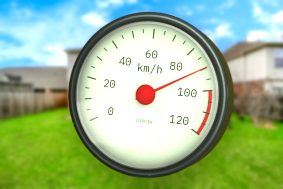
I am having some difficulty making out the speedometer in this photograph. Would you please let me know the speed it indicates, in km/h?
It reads 90 km/h
